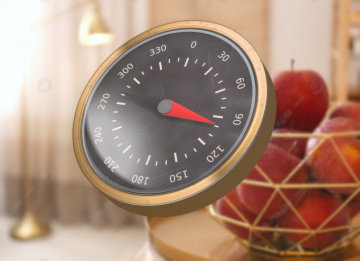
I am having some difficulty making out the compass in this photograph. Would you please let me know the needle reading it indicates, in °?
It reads 100 °
